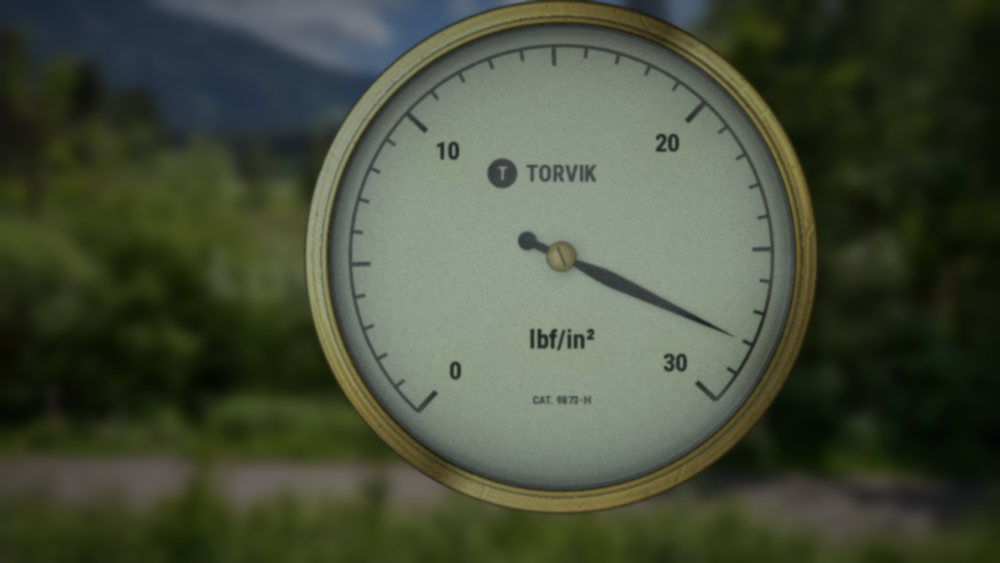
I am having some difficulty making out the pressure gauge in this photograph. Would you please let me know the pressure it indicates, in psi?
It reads 28 psi
